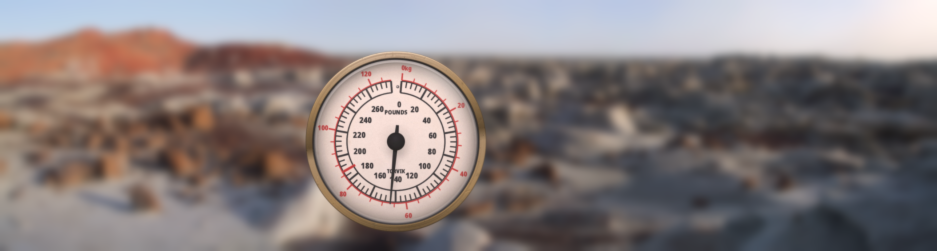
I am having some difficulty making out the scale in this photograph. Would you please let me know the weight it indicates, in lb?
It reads 144 lb
